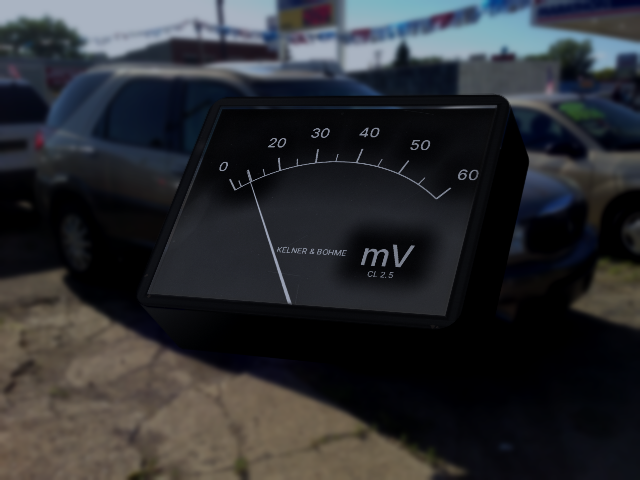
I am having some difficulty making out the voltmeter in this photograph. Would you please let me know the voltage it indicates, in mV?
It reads 10 mV
